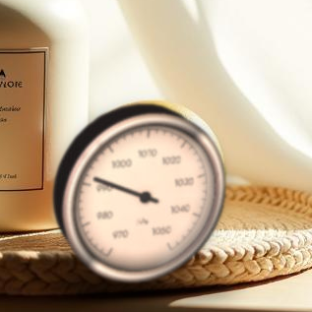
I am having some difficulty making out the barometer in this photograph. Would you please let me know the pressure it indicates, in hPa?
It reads 992 hPa
